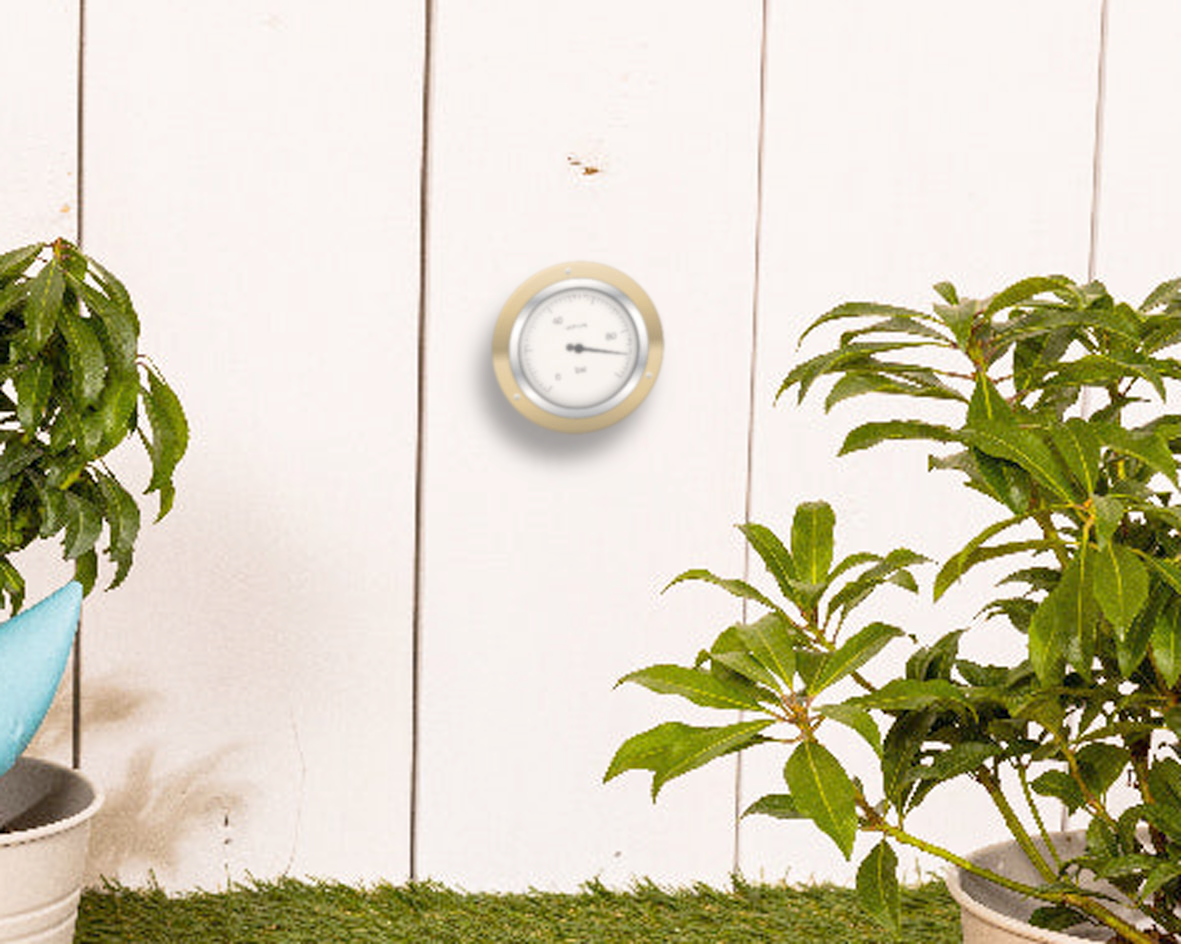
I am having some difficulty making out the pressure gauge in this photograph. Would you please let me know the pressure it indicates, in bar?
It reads 90 bar
